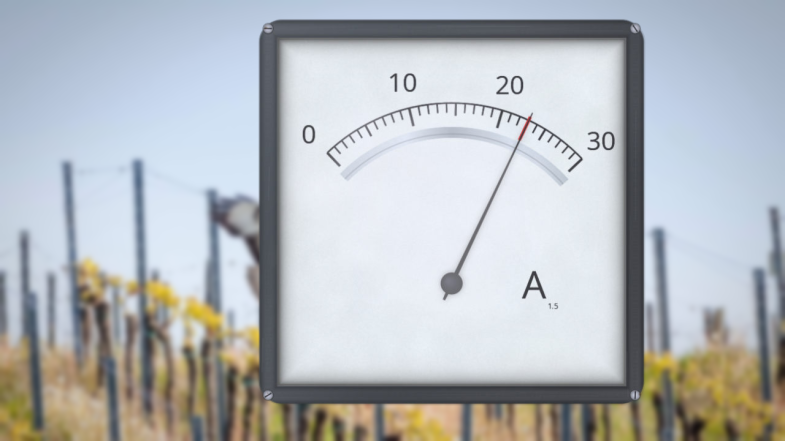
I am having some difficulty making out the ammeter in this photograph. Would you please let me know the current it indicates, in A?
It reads 23 A
